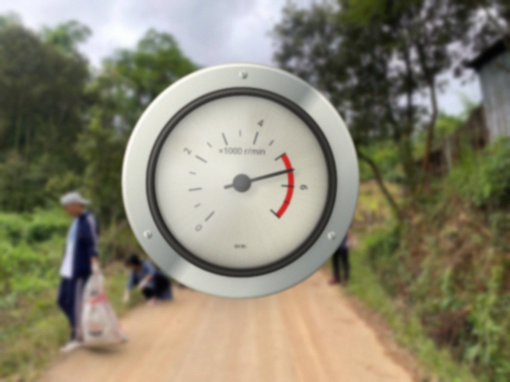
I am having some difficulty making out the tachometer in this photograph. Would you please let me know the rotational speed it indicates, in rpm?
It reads 5500 rpm
